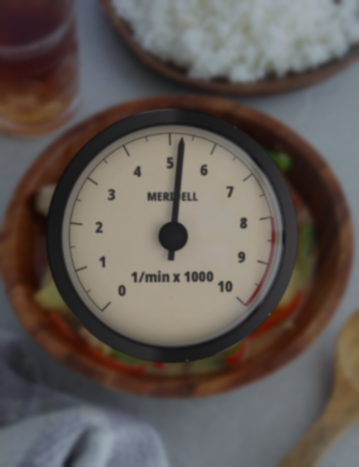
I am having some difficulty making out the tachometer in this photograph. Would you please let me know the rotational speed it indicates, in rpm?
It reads 5250 rpm
